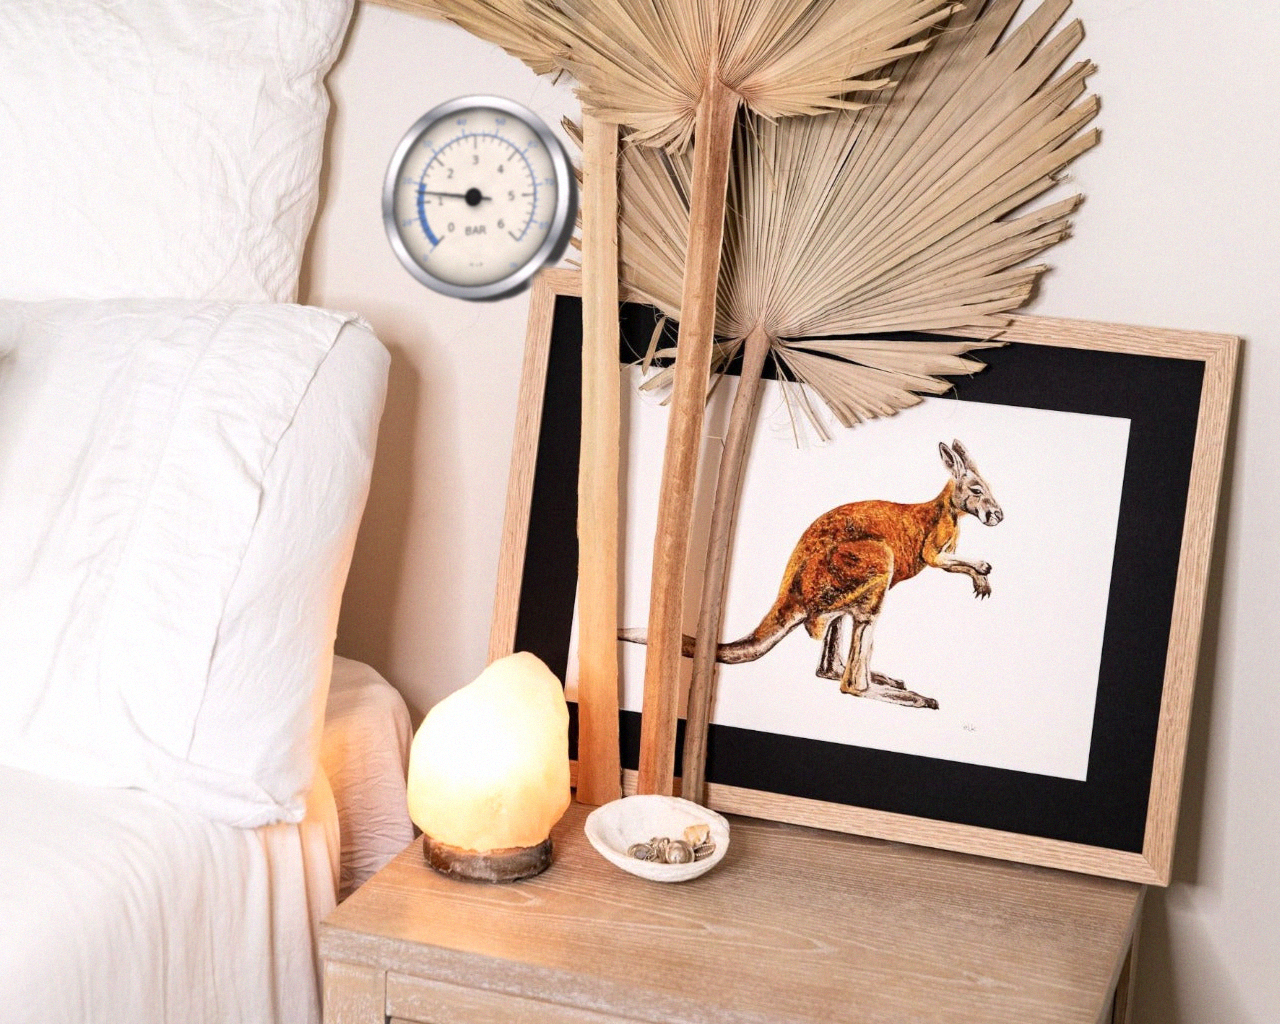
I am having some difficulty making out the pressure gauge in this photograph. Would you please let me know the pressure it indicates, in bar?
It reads 1.2 bar
